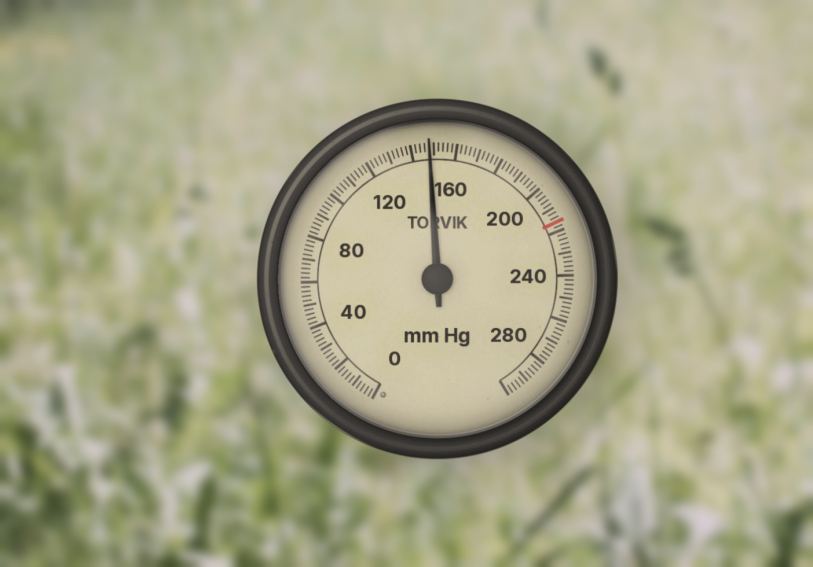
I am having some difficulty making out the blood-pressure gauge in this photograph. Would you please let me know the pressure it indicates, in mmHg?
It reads 148 mmHg
